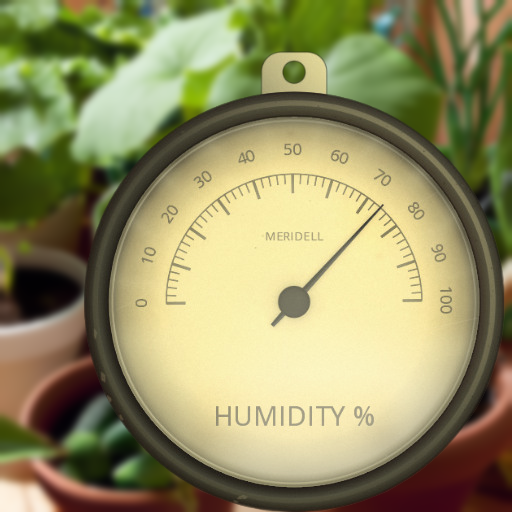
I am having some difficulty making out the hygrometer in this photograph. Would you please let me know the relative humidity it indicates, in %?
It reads 74 %
